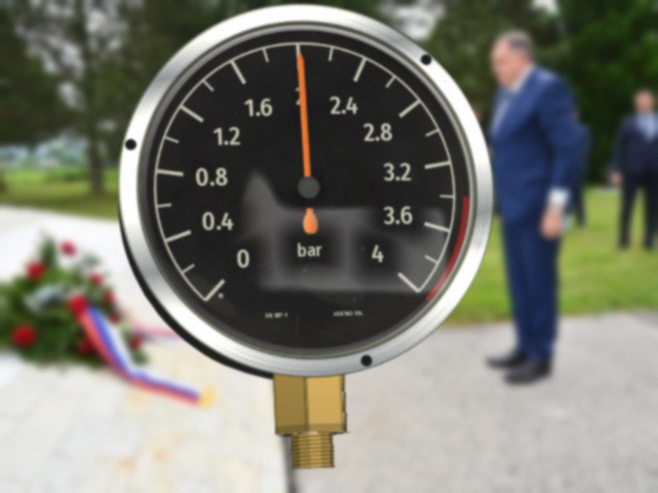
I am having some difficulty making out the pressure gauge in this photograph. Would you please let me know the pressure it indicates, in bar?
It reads 2 bar
